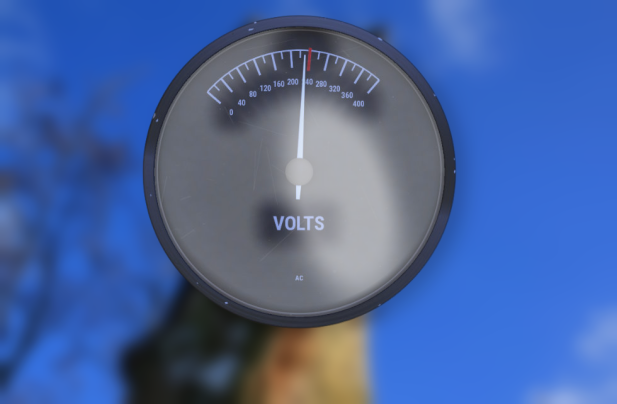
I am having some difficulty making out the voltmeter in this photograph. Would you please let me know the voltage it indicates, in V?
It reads 230 V
